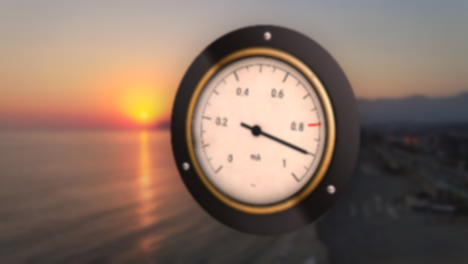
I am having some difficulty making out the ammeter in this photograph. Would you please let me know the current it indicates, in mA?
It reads 0.9 mA
